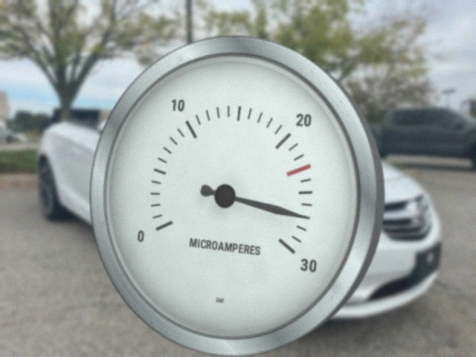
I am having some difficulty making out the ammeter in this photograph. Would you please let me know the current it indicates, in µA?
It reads 27 µA
